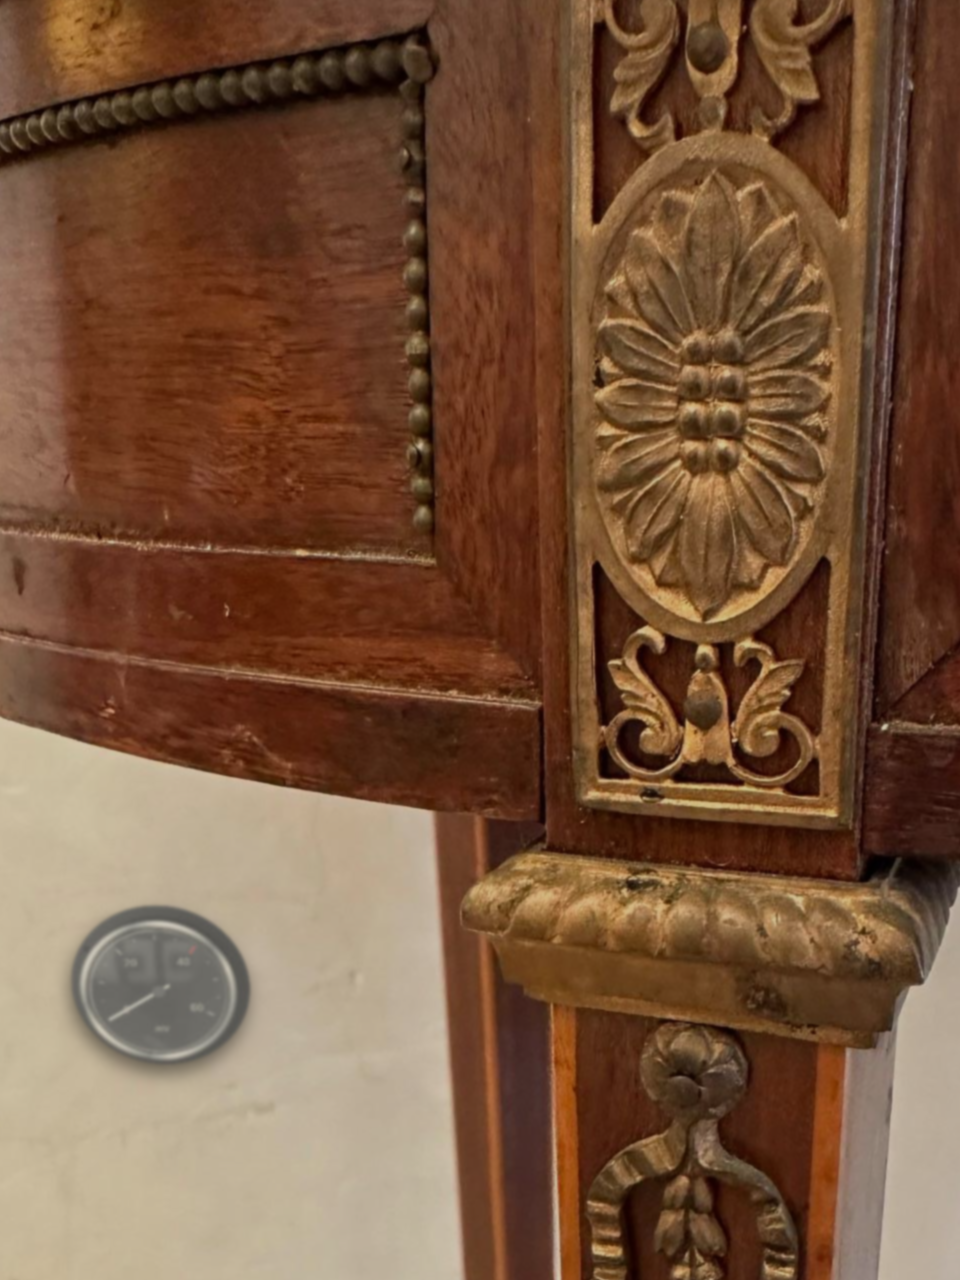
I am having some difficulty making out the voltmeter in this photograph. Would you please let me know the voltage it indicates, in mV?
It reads 0 mV
